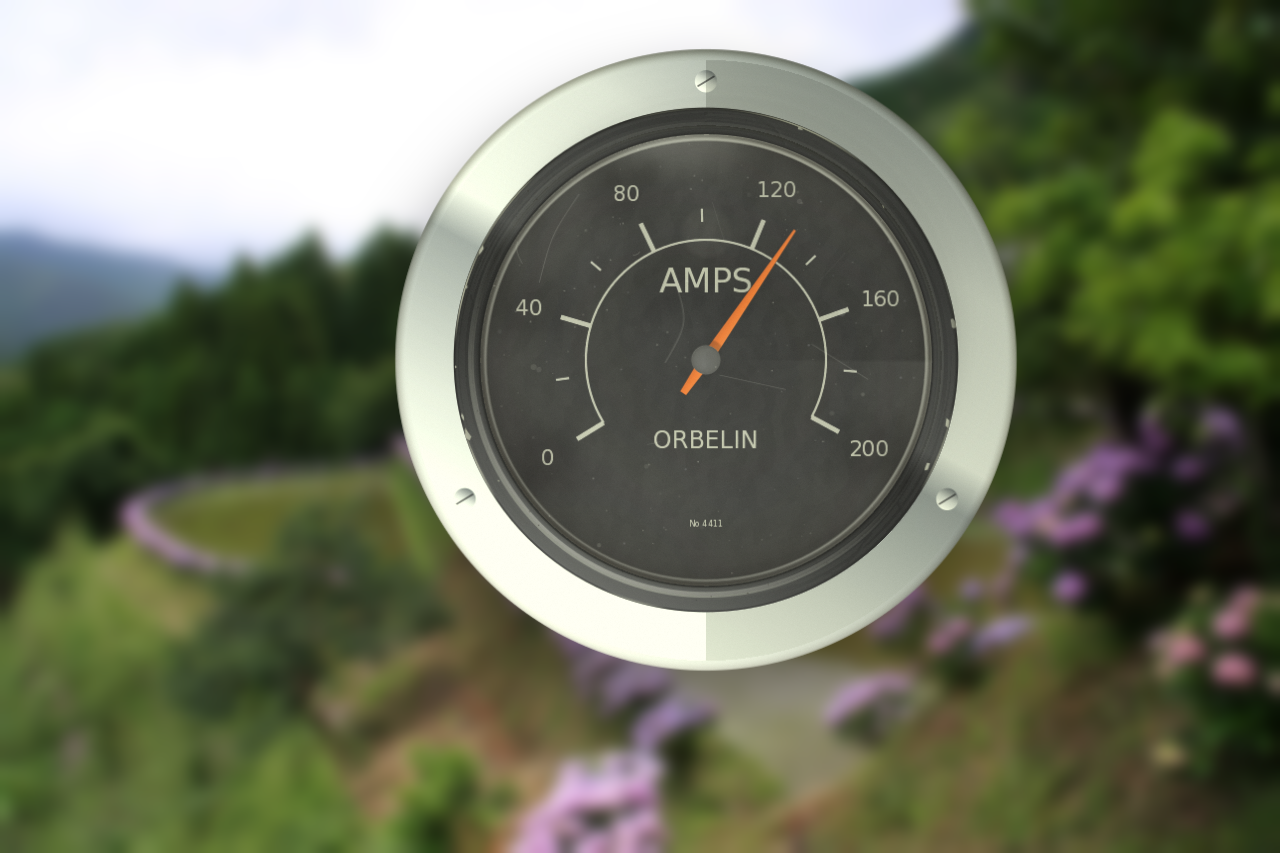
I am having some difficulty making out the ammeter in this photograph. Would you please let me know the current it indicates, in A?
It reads 130 A
